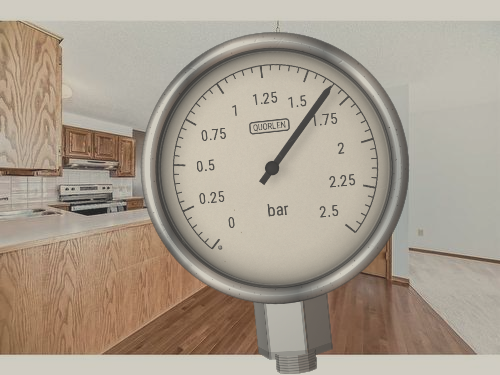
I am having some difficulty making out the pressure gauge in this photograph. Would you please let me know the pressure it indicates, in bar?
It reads 1.65 bar
